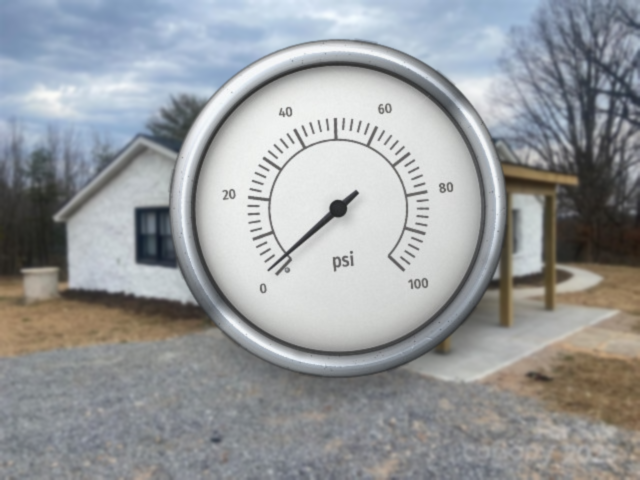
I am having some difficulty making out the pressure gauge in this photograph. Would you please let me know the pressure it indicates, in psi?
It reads 2 psi
